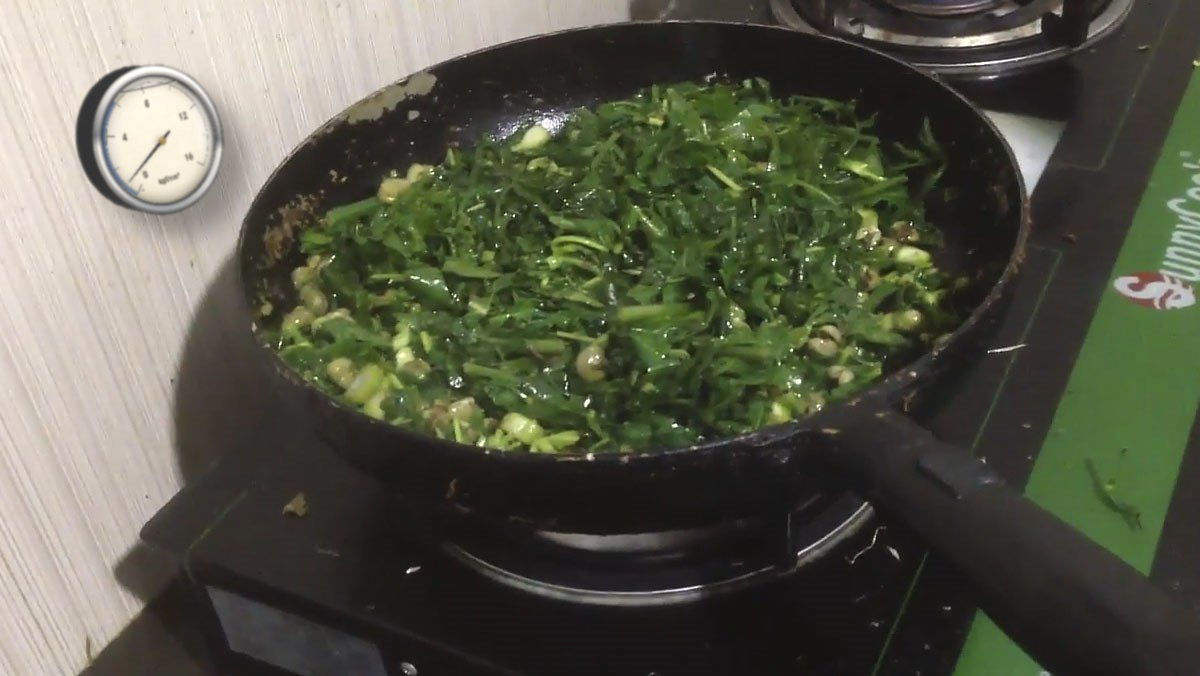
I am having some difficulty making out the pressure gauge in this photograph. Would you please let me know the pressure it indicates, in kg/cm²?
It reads 1 kg/cm²
